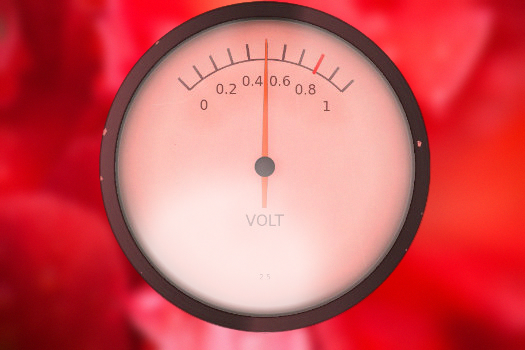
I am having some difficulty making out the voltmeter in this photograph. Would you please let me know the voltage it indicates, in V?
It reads 0.5 V
